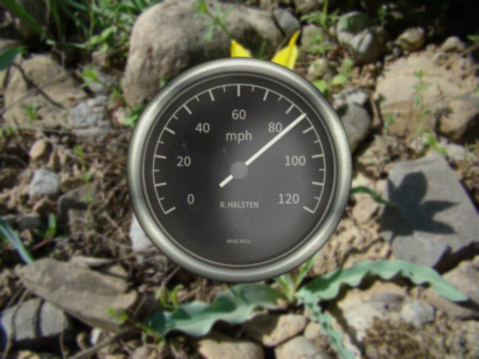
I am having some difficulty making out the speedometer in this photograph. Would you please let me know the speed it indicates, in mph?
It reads 85 mph
